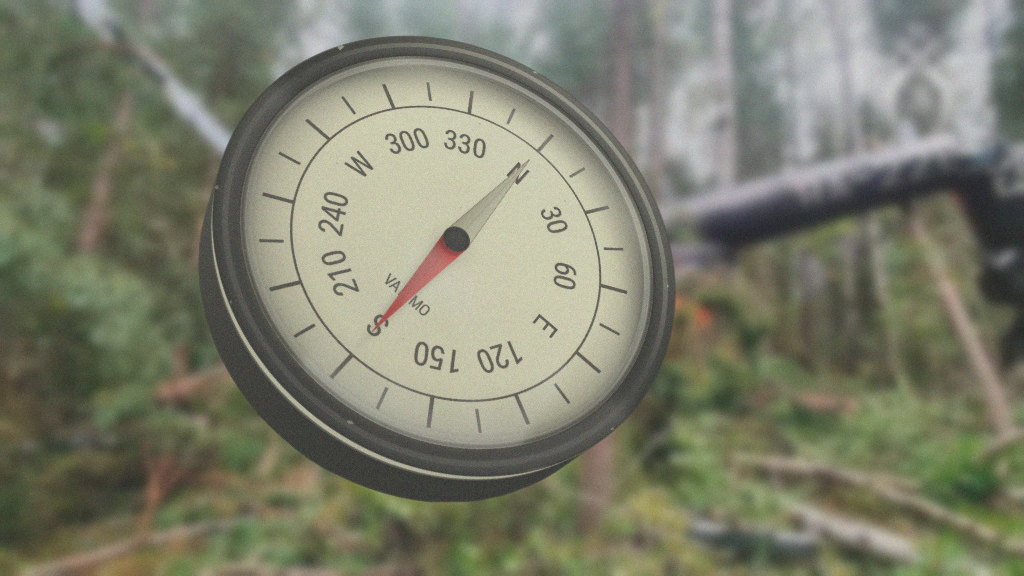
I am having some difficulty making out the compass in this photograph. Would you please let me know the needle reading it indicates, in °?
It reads 180 °
